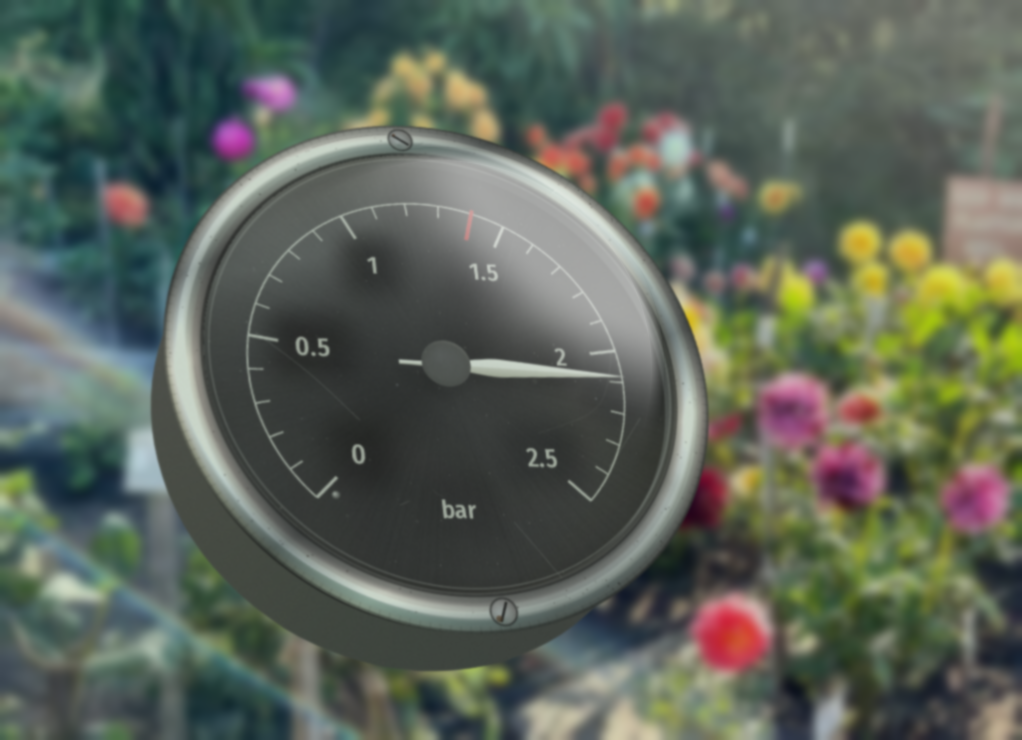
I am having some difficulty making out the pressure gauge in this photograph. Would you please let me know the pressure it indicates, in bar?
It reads 2.1 bar
